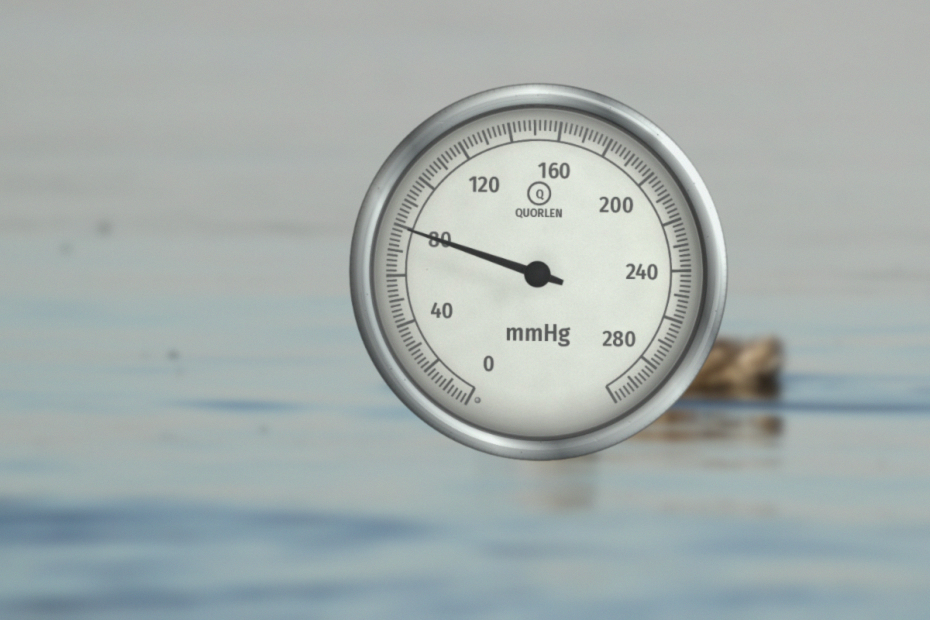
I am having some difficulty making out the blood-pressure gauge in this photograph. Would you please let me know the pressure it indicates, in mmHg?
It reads 80 mmHg
